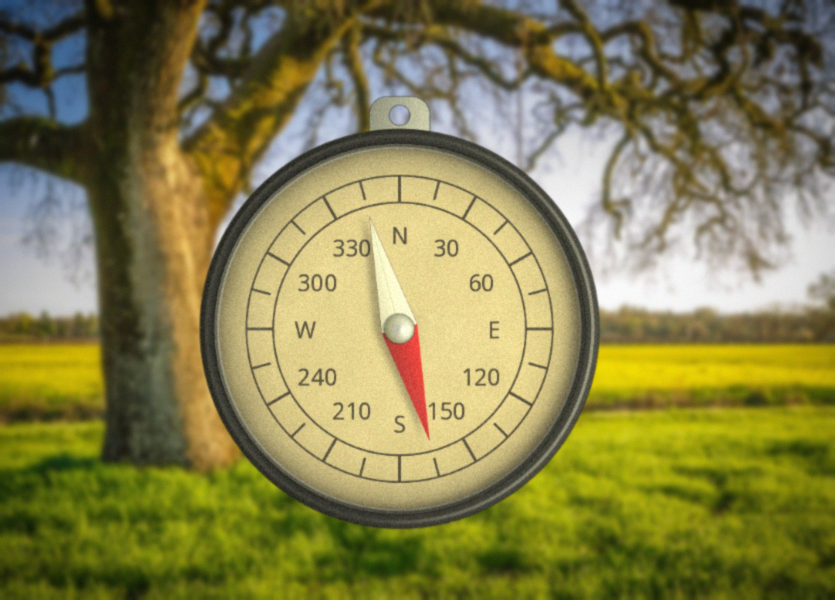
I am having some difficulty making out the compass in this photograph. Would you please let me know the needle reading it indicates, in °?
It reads 165 °
